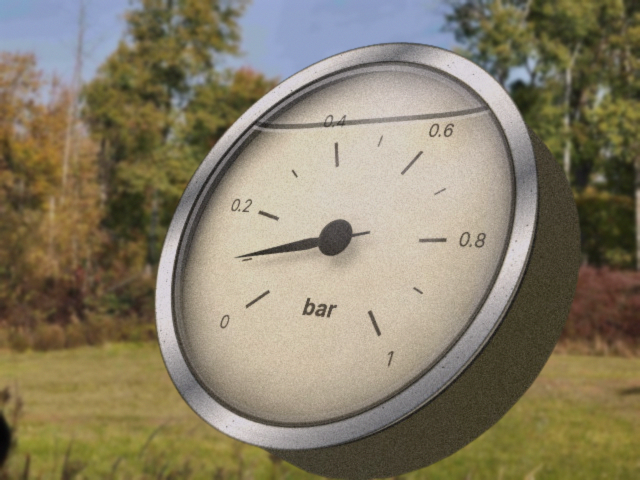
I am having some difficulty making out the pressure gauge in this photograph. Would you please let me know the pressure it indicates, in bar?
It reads 0.1 bar
